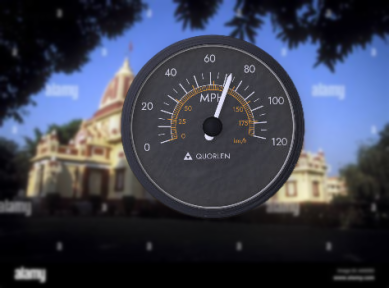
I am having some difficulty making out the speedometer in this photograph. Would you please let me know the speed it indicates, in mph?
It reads 72.5 mph
